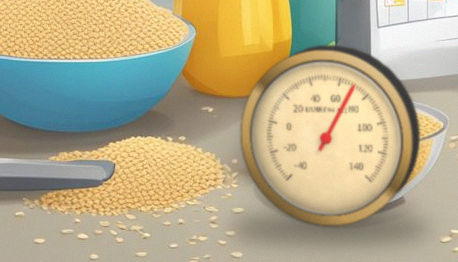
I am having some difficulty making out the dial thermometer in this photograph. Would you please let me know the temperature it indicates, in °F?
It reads 70 °F
